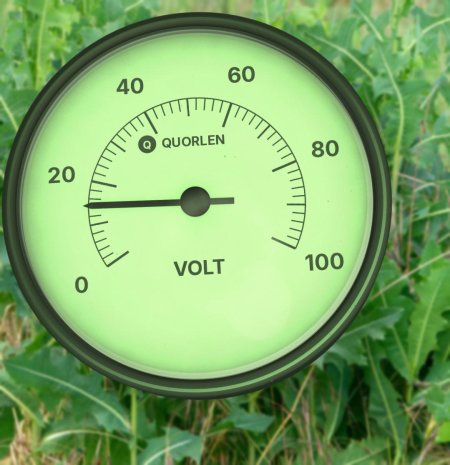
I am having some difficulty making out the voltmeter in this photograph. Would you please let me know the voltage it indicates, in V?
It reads 14 V
